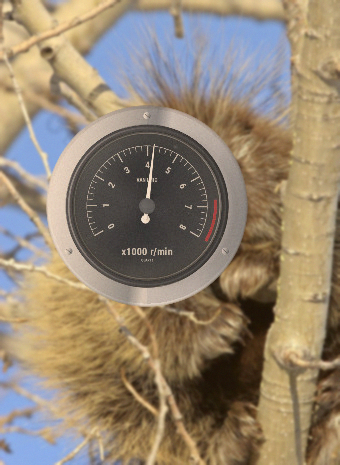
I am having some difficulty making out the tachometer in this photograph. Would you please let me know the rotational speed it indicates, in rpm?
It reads 4200 rpm
